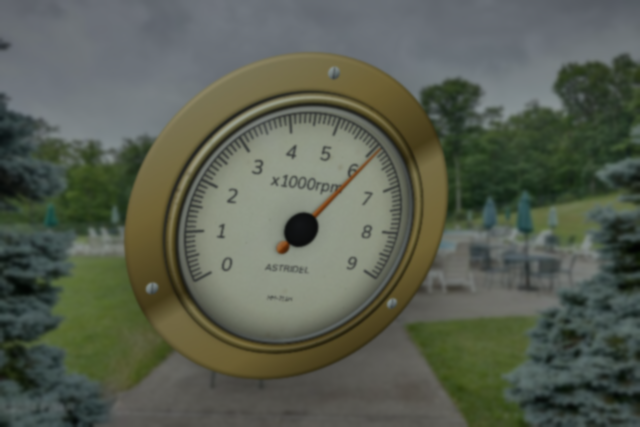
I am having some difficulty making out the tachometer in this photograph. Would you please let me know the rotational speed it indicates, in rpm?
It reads 6000 rpm
